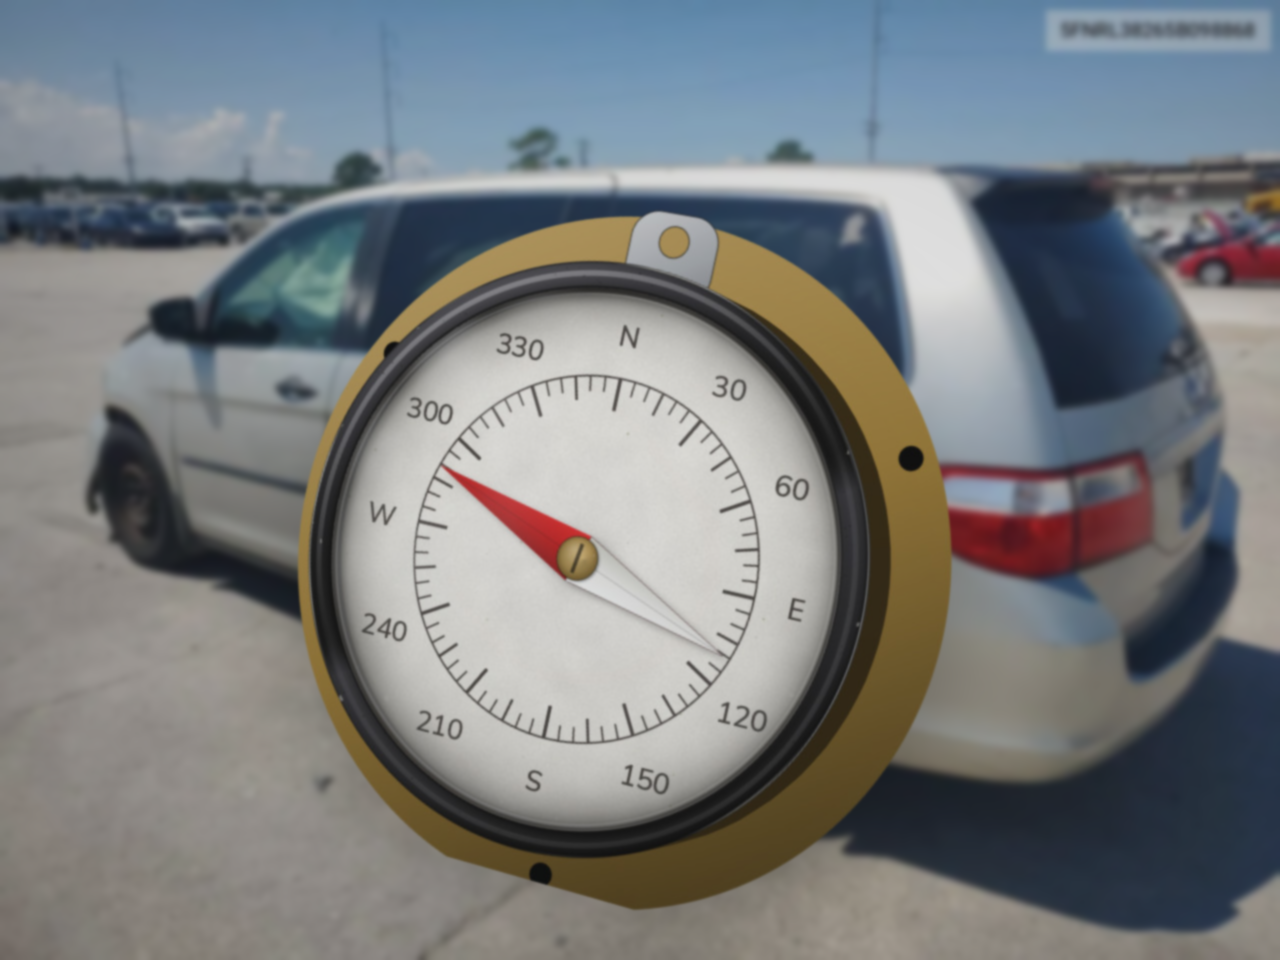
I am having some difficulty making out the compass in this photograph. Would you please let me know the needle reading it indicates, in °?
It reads 290 °
